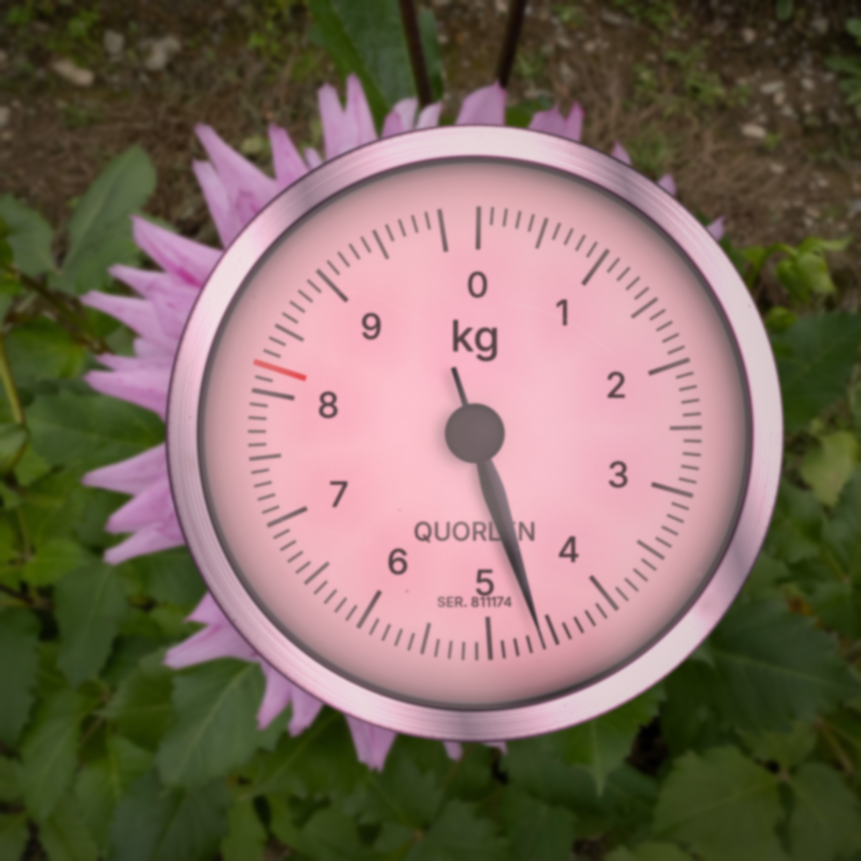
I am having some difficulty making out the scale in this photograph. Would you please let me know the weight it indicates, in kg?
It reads 4.6 kg
